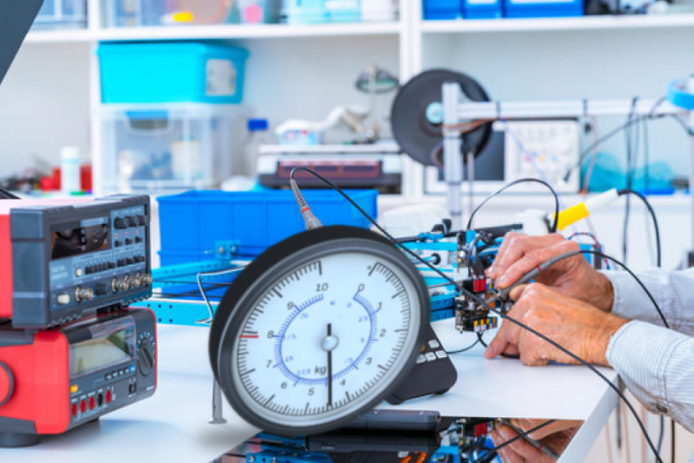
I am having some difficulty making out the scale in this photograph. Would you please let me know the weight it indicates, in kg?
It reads 4.5 kg
